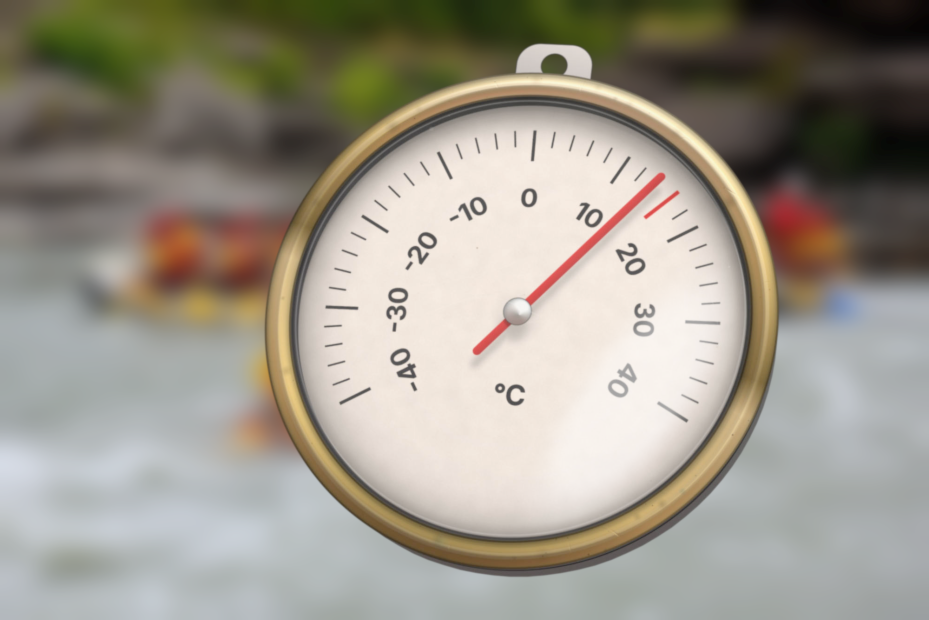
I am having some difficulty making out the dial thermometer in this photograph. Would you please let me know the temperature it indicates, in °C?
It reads 14 °C
